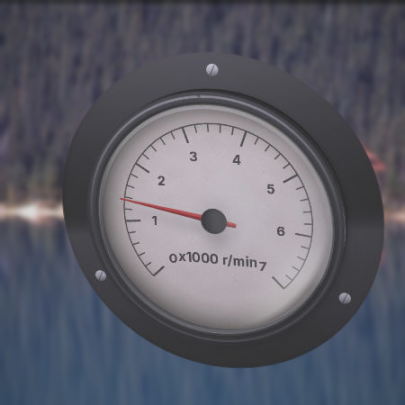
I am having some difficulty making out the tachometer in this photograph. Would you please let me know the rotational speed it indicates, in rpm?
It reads 1400 rpm
